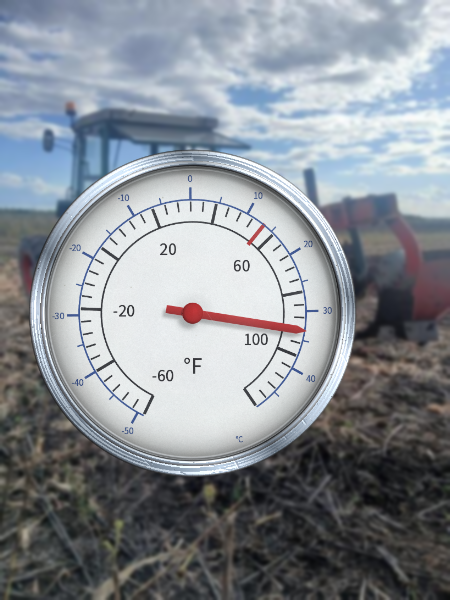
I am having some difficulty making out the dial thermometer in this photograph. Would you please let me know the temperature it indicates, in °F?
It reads 92 °F
